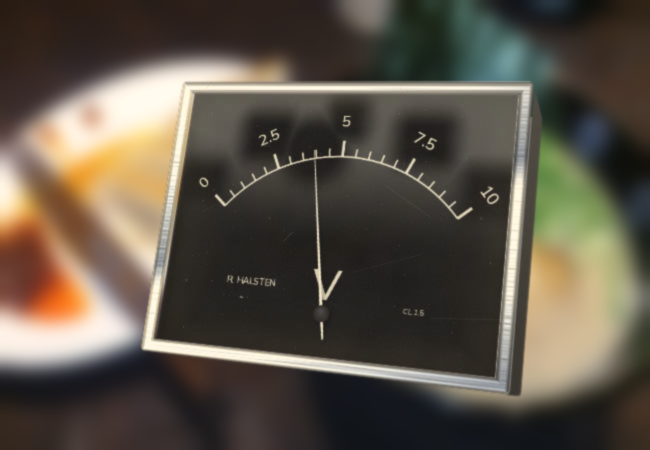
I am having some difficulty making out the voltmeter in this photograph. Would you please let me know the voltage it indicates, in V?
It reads 4 V
